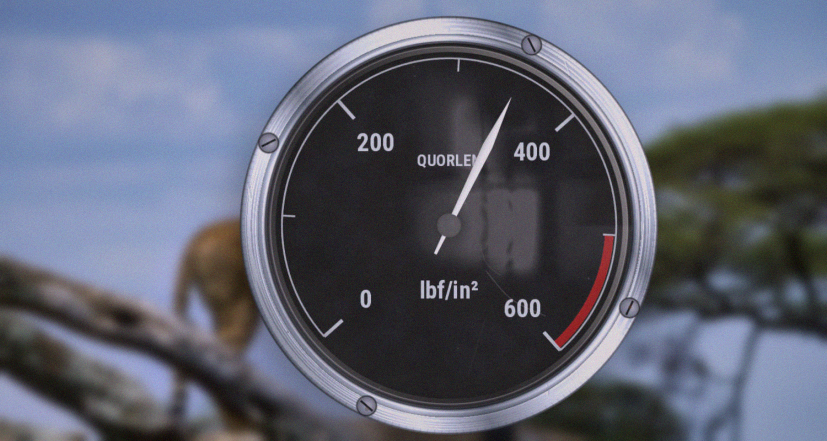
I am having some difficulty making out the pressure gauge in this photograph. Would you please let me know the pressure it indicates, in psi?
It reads 350 psi
